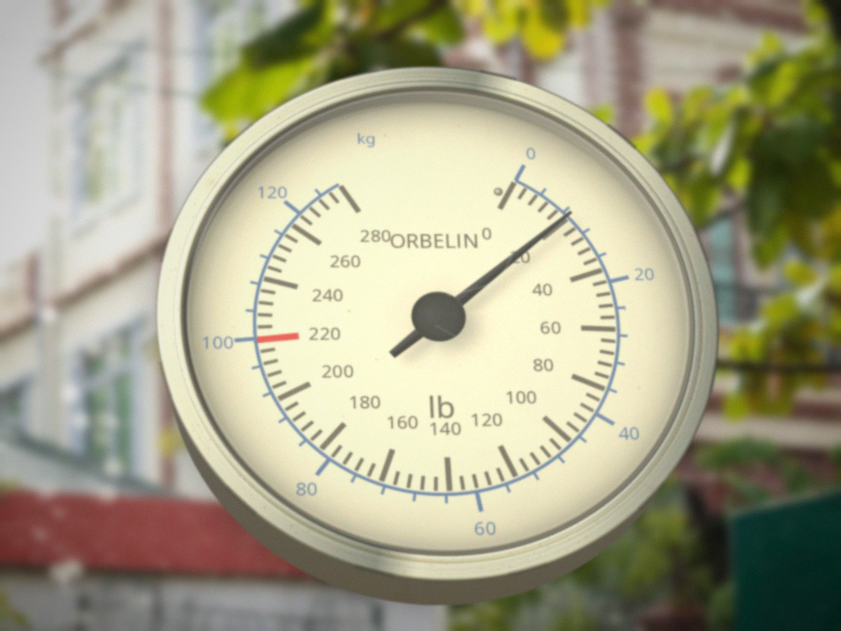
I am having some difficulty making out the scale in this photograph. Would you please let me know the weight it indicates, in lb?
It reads 20 lb
